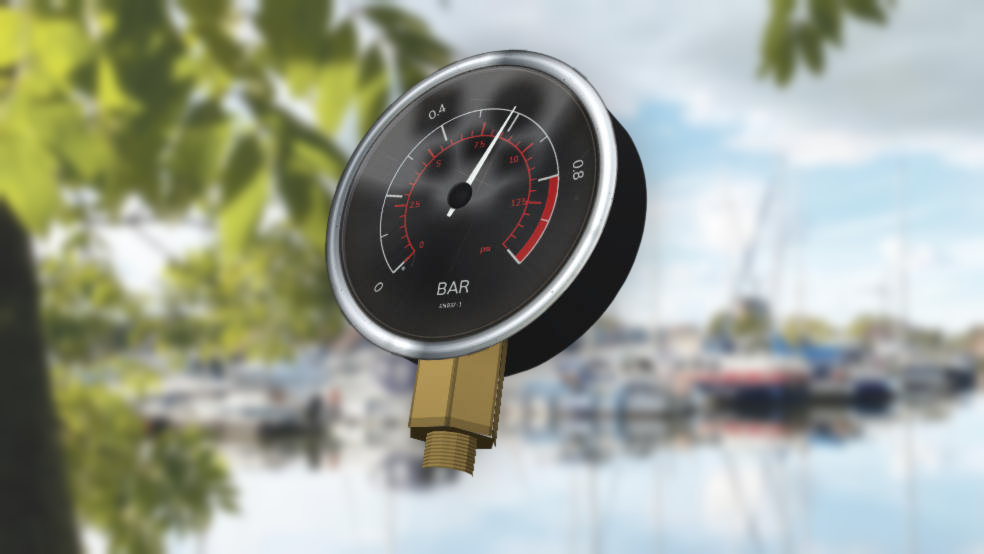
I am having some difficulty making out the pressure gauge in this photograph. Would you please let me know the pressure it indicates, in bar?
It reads 0.6 bar
